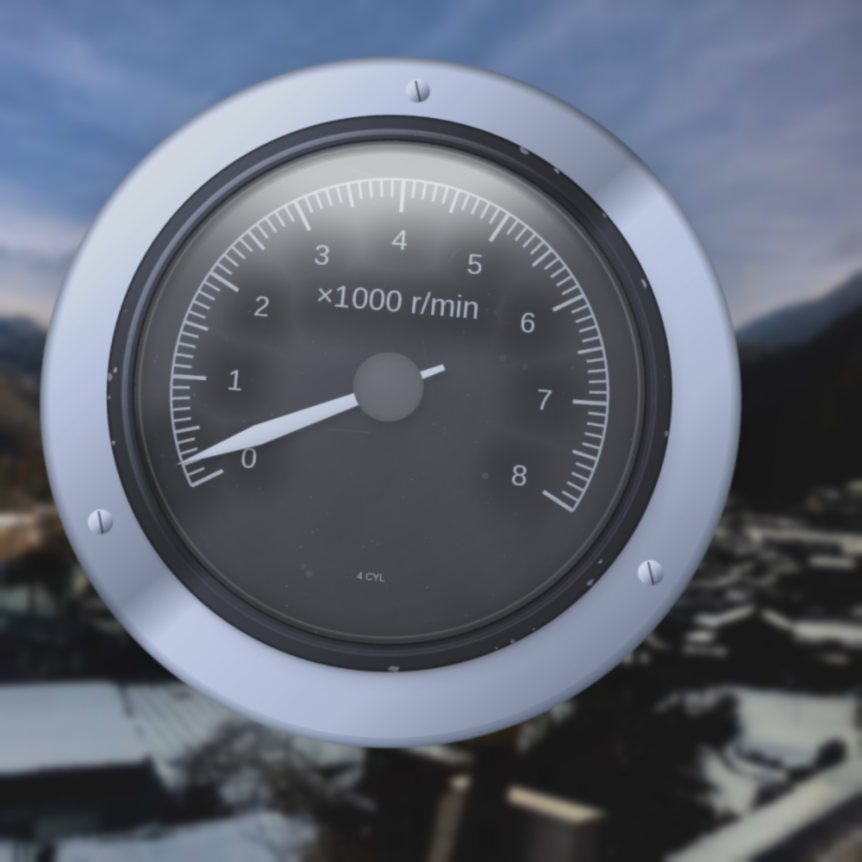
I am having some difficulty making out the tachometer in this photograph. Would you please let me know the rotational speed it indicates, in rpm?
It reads 200 rpm
